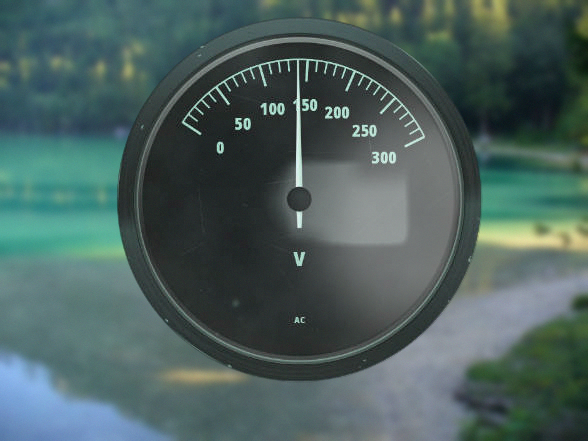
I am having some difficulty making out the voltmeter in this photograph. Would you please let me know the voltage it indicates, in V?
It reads 140 V
